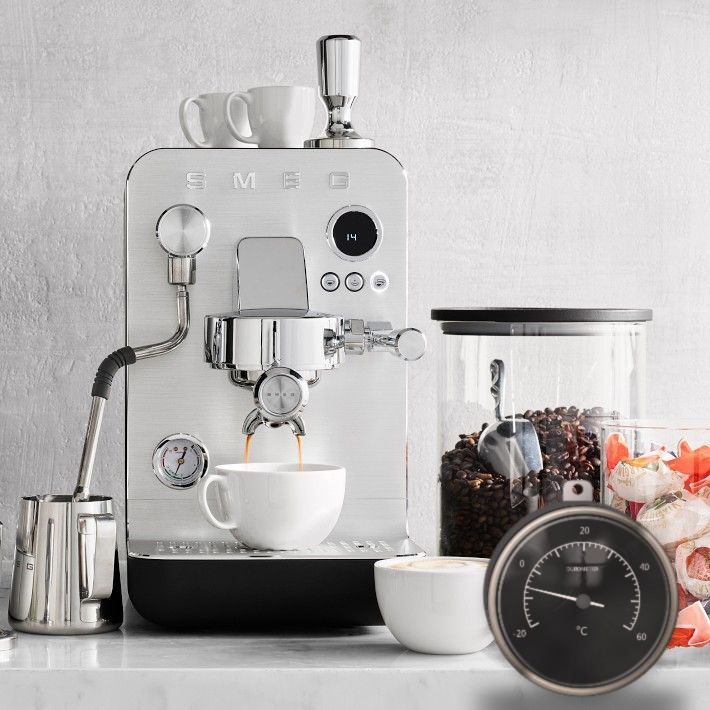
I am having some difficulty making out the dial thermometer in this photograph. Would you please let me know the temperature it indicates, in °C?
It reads -6 °C
